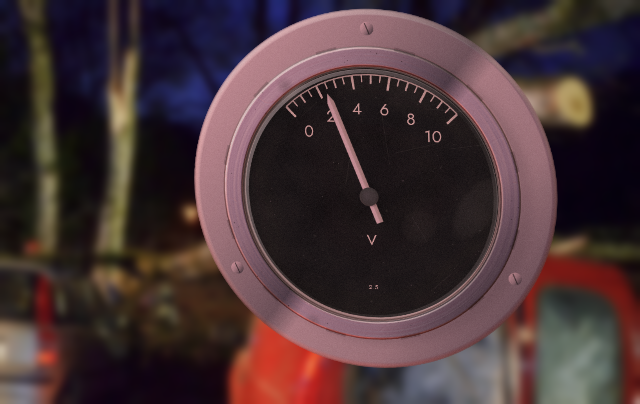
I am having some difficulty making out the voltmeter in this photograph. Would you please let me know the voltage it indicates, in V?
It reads 2.5 V
